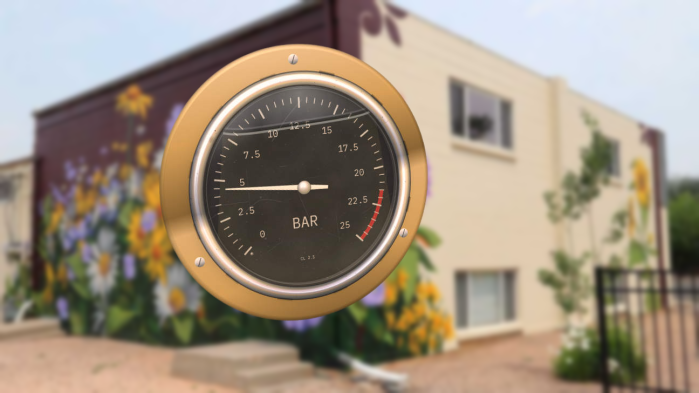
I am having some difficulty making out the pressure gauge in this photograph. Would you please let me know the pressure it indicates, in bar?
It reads 4.5 bar
